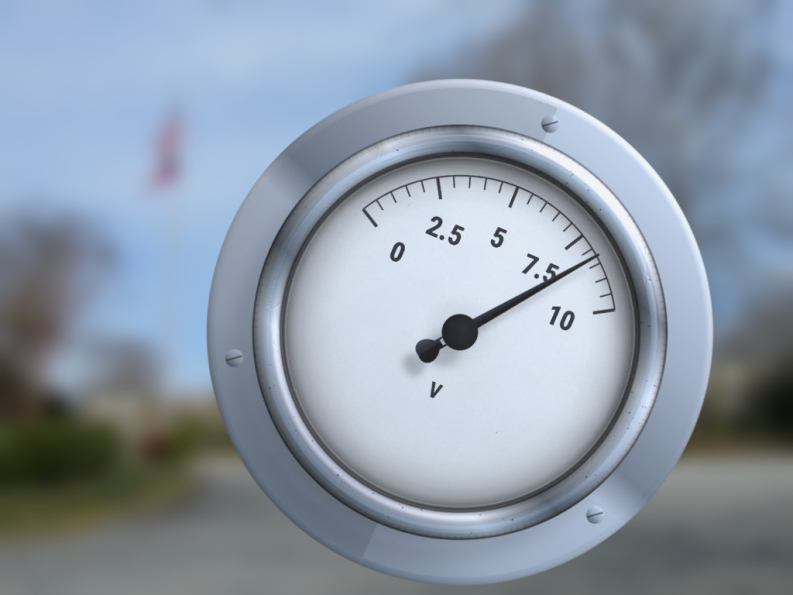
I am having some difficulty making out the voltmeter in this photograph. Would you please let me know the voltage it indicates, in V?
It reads 8.25 V
